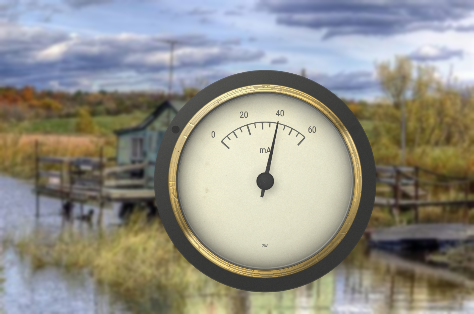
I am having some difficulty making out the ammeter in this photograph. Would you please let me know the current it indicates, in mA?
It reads 40 mA
